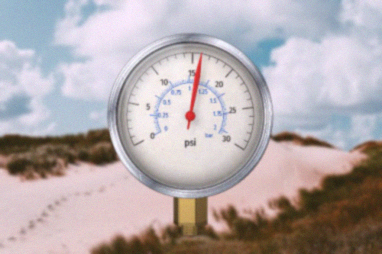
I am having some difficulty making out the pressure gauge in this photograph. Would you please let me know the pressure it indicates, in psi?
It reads 16 psi
